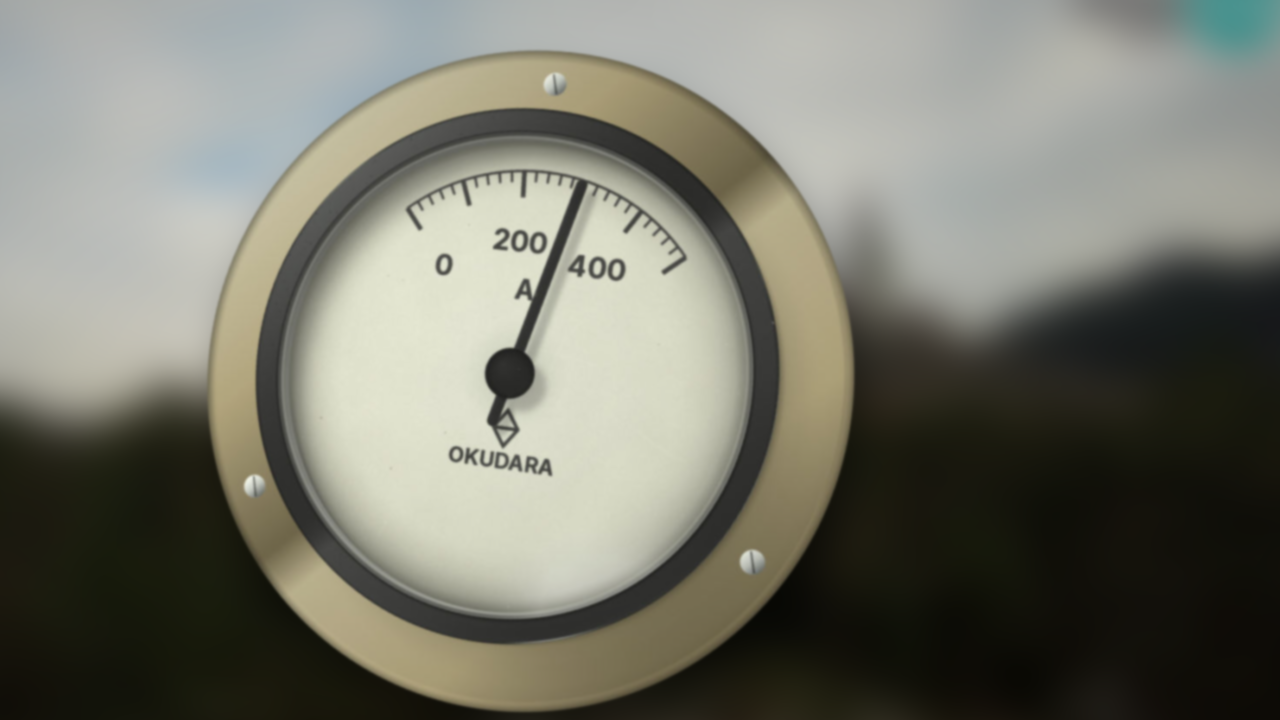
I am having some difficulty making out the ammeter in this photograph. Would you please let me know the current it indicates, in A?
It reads 300 A
